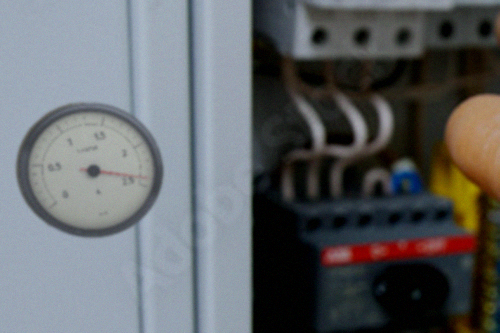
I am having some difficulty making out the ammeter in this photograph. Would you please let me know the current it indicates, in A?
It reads 2.4 A
